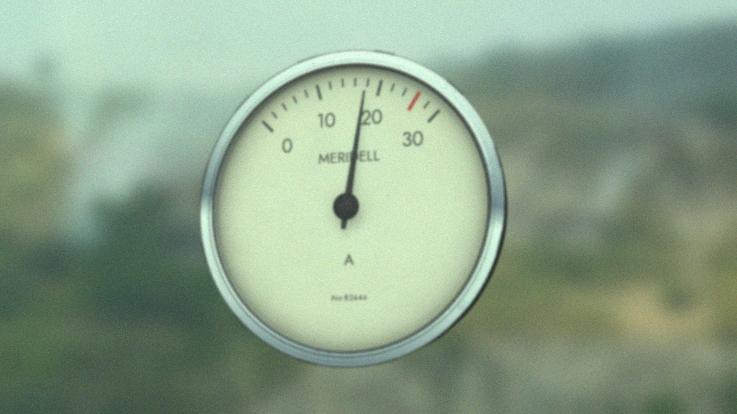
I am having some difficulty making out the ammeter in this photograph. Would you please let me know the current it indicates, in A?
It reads 18 A
